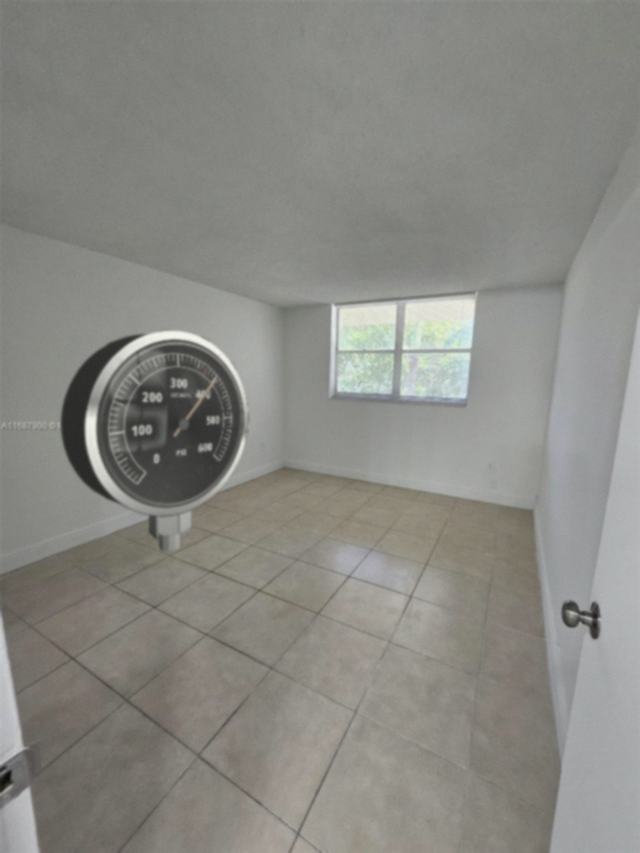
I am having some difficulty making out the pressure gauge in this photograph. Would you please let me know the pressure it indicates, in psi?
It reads 400 psi
